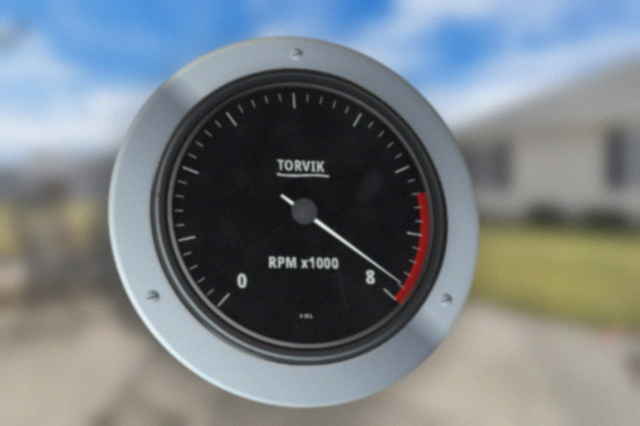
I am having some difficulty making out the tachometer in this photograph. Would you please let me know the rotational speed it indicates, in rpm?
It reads 7800 rpm
